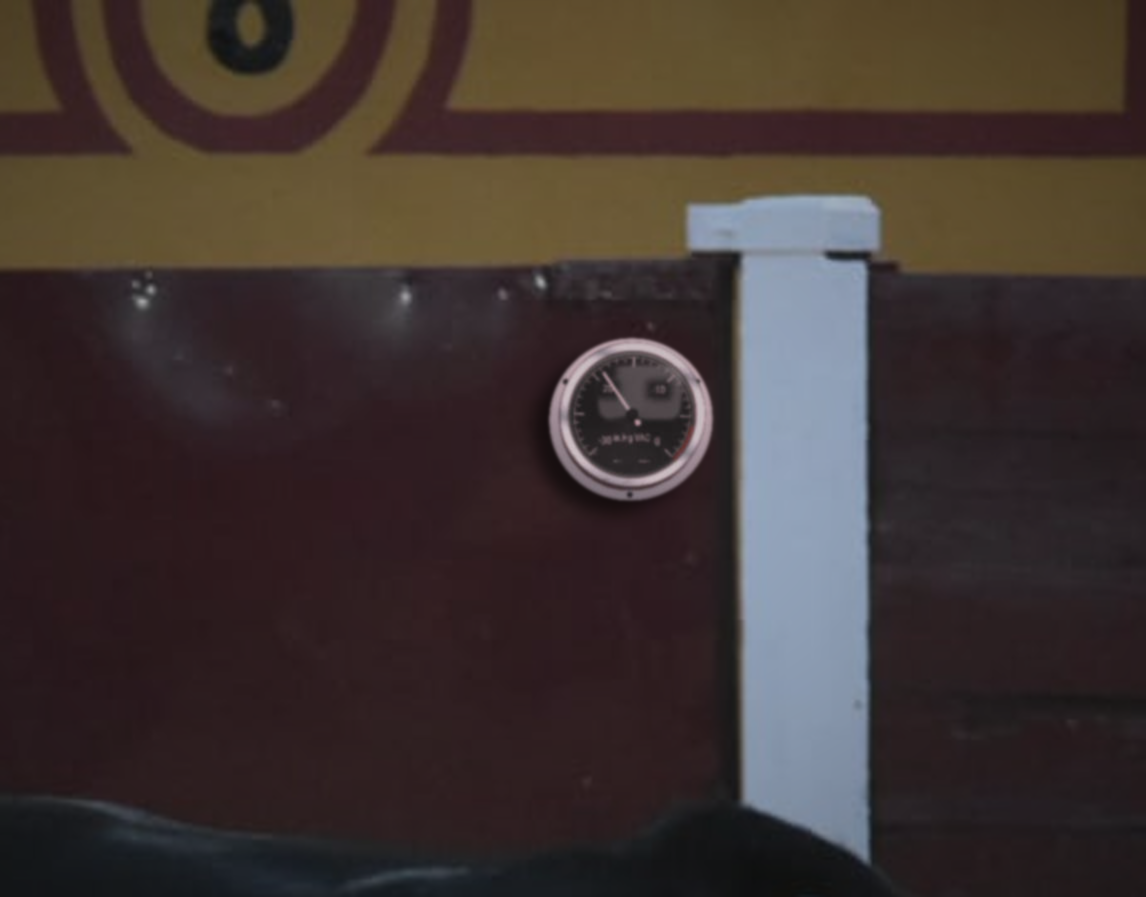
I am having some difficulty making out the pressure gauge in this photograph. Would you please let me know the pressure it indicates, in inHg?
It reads -19 inHg
